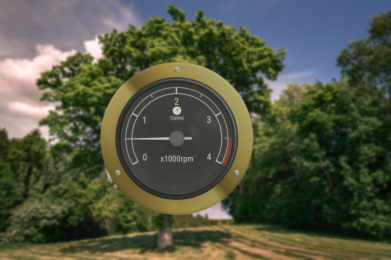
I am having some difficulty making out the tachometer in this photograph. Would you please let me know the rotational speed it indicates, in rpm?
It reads 500 rpm
